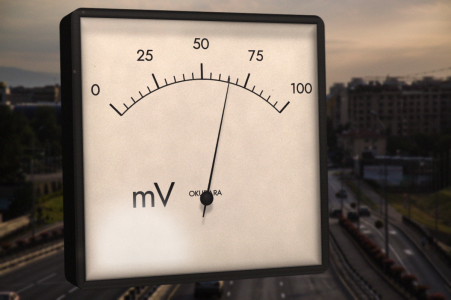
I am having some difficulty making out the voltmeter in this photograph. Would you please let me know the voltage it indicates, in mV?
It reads 65 mV
